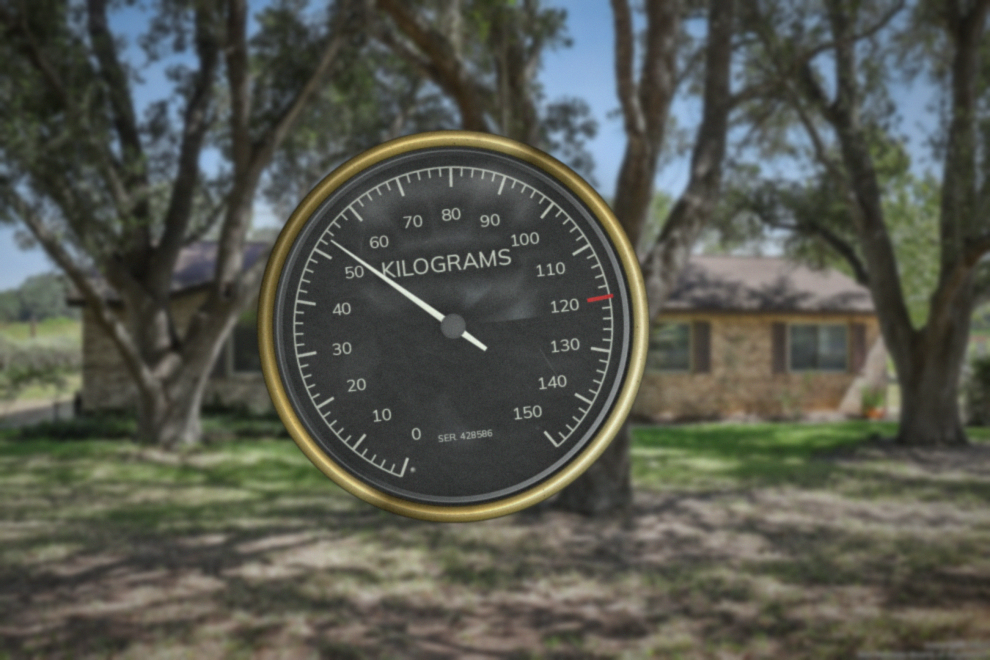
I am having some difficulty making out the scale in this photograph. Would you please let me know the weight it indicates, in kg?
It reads 53 kg
